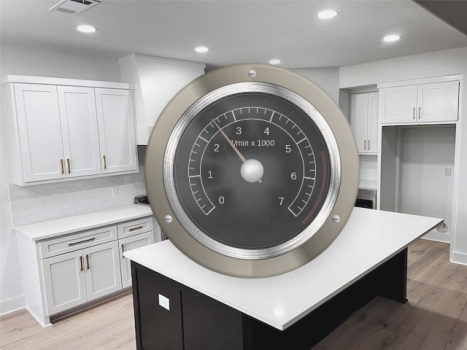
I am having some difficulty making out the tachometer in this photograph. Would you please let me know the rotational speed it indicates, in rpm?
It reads 2500 rpm
